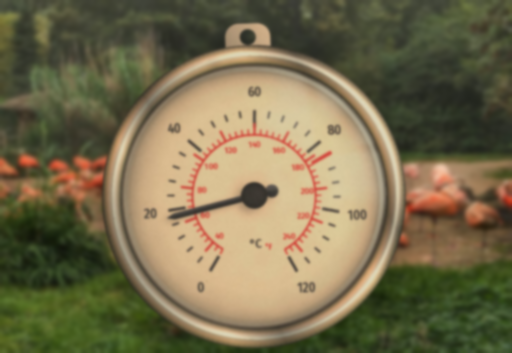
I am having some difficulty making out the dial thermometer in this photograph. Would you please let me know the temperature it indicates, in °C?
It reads 18 °C
